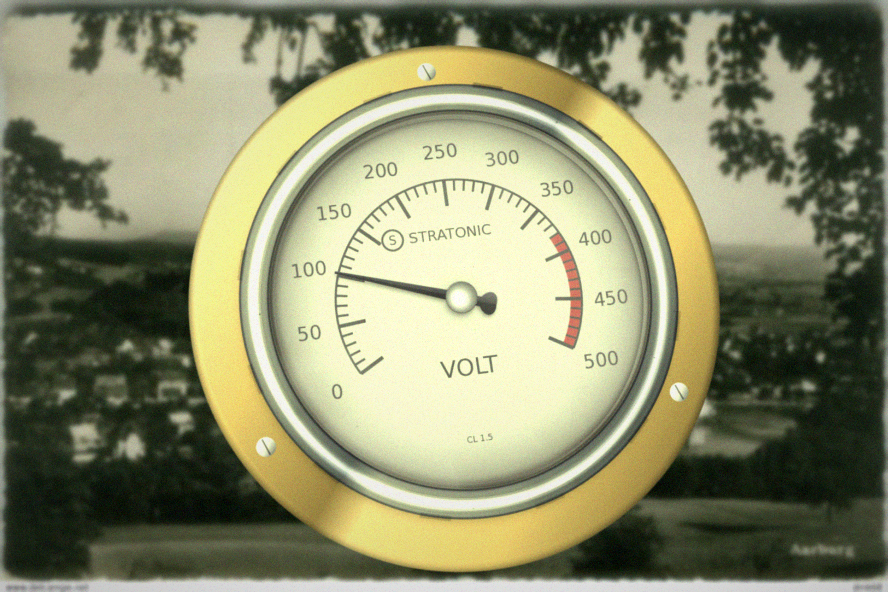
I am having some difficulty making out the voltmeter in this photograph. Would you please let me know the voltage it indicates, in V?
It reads 100 V
